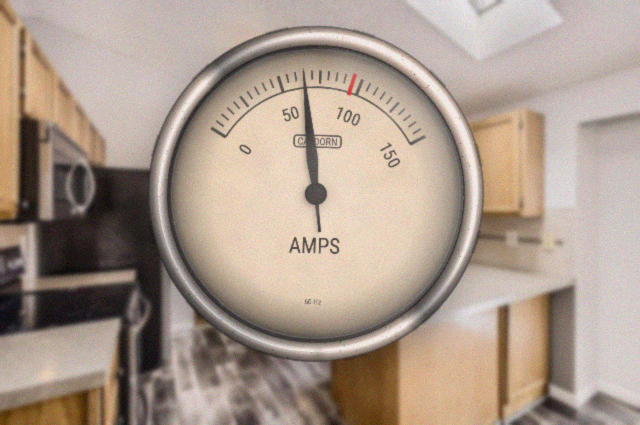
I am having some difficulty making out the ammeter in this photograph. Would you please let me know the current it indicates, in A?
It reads 65 A
